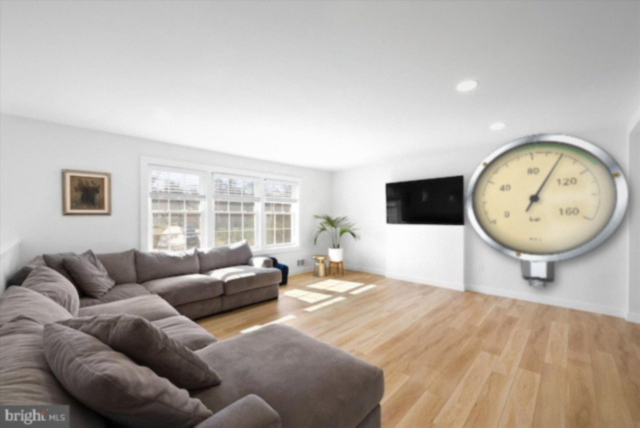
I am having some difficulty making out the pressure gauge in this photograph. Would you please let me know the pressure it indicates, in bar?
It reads 100 bar
